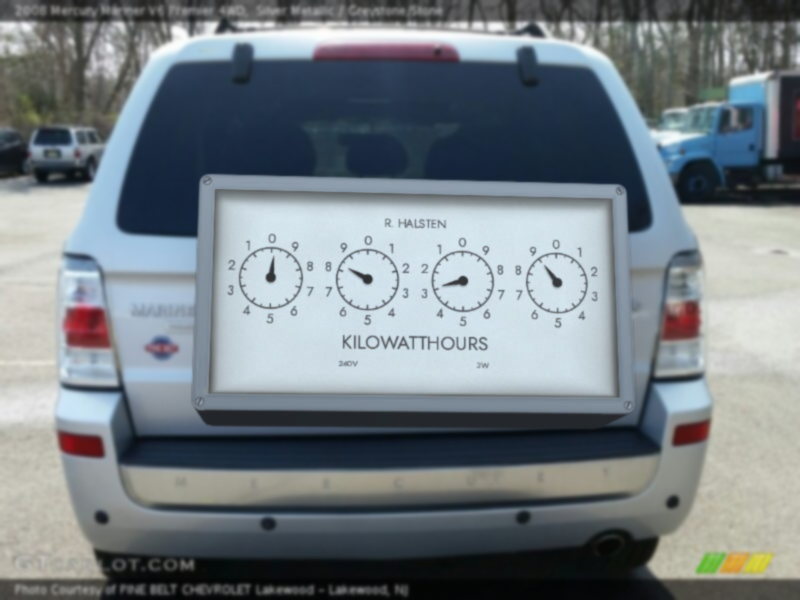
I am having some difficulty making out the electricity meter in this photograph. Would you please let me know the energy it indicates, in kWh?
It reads 9829 kWh
